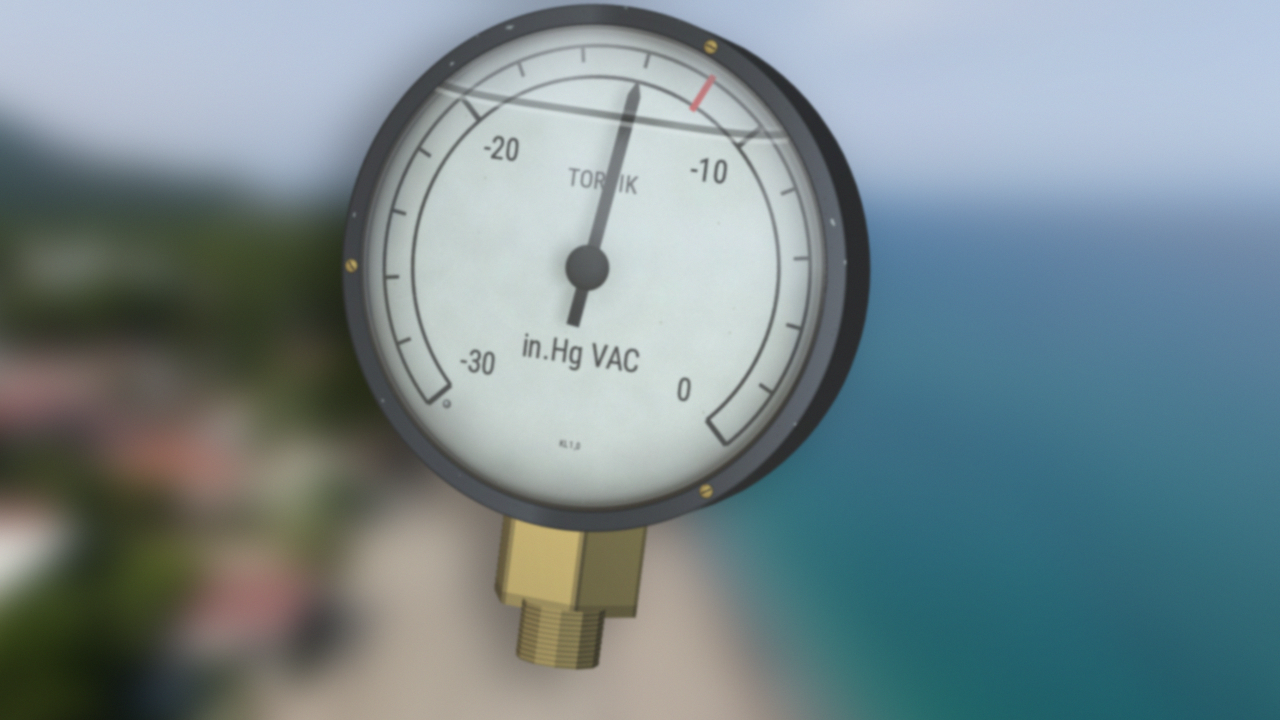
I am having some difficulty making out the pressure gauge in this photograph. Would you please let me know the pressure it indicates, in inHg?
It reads -14 inHg
